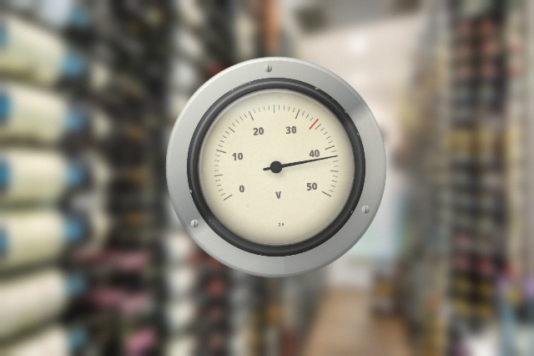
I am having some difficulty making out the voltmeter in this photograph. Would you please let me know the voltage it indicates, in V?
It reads 42 V
